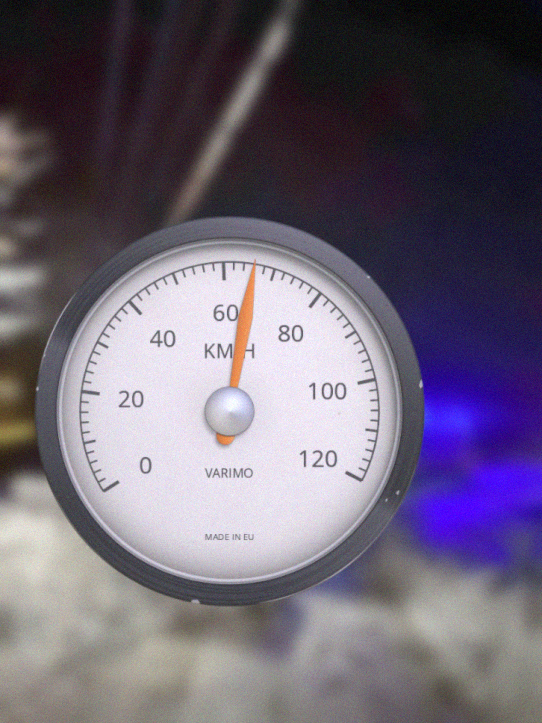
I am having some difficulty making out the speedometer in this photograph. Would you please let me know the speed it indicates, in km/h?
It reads 66 km/h
